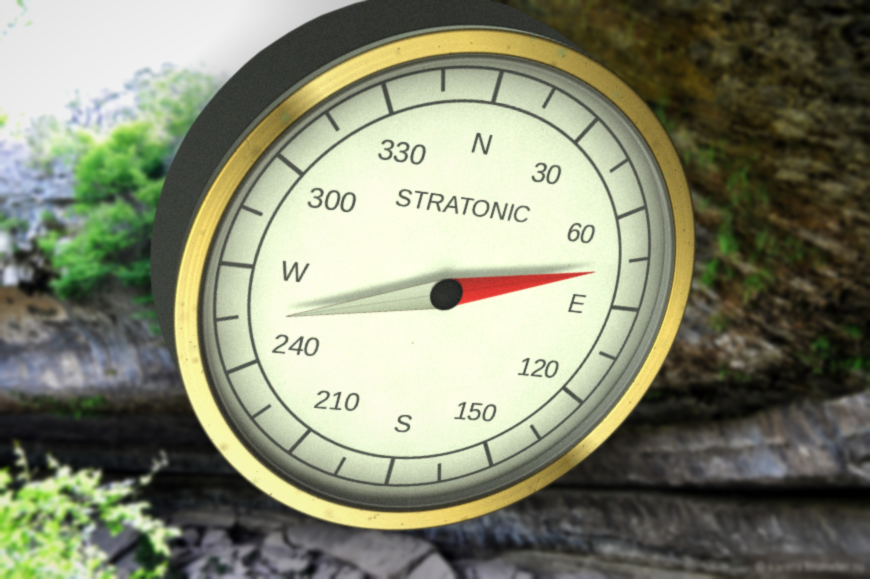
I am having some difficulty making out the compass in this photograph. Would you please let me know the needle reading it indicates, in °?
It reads 75 °
